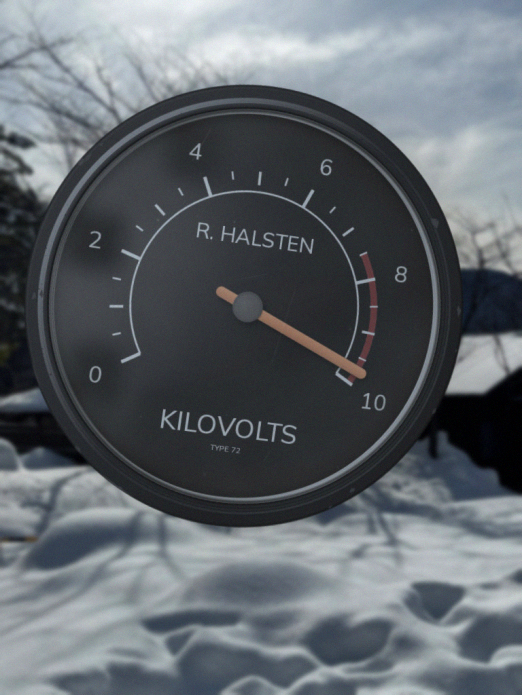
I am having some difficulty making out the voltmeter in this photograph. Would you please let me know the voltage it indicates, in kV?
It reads 9.75 kV
